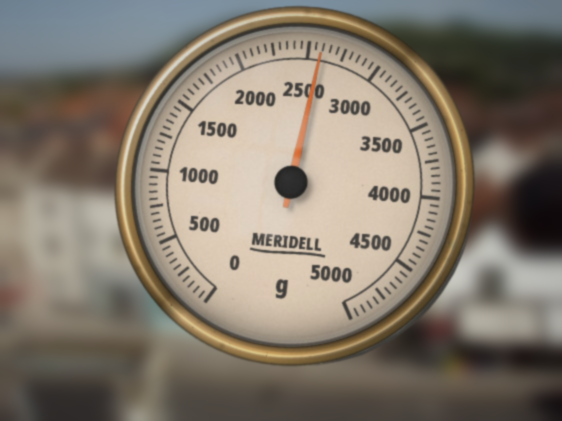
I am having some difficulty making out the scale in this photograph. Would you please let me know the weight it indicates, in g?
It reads 2600 g
